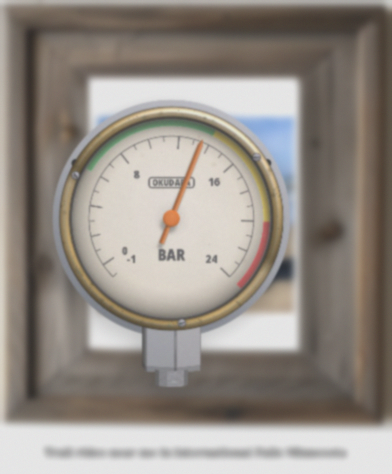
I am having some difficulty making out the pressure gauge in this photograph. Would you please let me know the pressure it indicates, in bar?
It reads 13.5 bar
